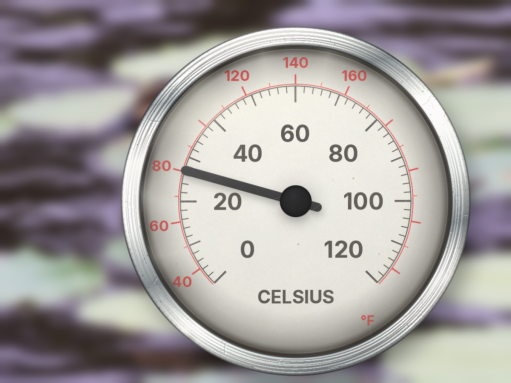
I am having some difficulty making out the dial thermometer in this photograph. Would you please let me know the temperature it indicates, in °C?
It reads 27 °C
